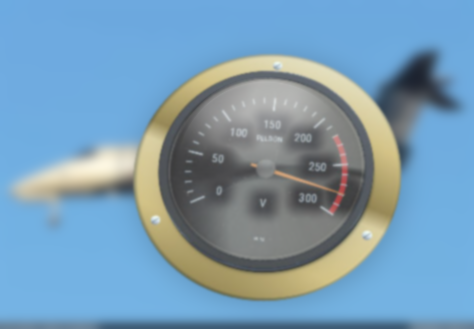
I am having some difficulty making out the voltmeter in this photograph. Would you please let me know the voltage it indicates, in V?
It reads 280 V
